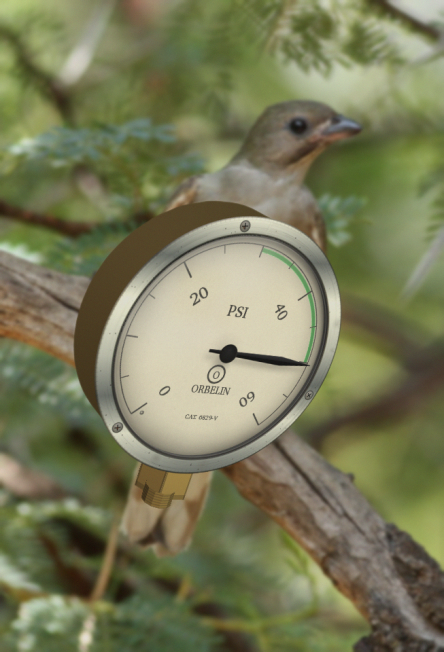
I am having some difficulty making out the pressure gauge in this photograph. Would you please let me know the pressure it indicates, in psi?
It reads 50 psi
